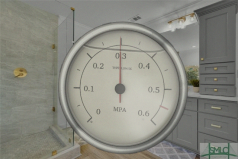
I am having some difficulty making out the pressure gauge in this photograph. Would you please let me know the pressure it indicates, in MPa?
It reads 0.3 MPa
